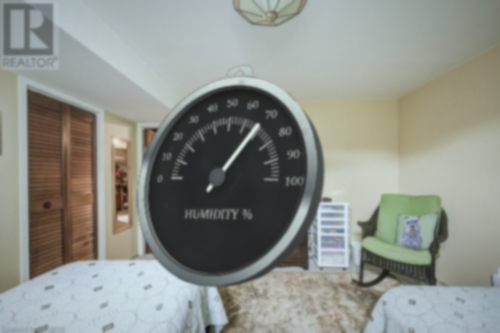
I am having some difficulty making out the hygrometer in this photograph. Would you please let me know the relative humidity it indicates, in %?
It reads 70 %
